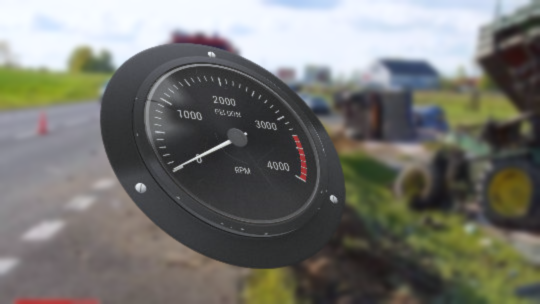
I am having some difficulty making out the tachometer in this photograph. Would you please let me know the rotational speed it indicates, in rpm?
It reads 0 rpm
